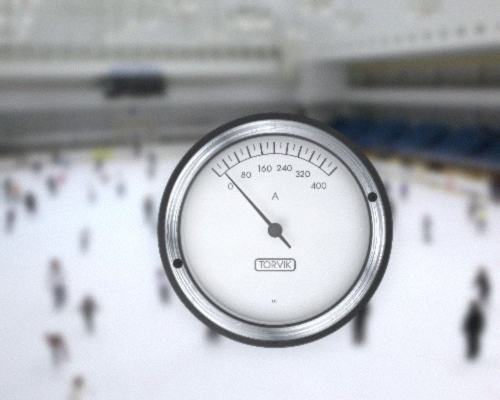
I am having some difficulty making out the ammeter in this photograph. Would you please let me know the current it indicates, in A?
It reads 20 A
